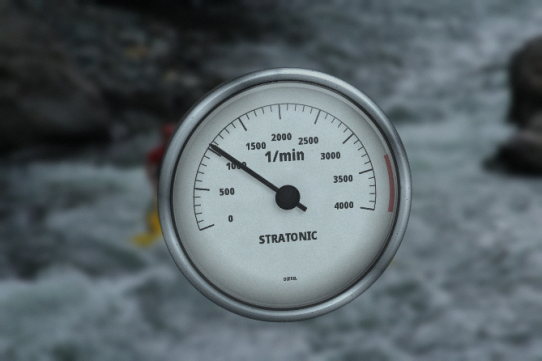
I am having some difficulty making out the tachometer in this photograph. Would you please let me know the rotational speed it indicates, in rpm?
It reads 1050 rpm
